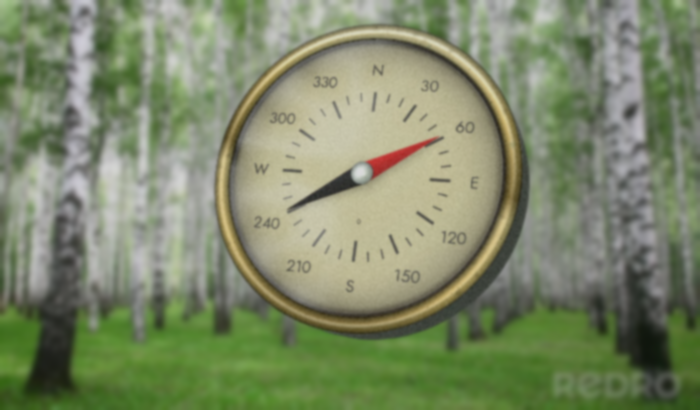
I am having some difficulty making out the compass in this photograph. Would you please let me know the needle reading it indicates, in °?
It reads 60 °
